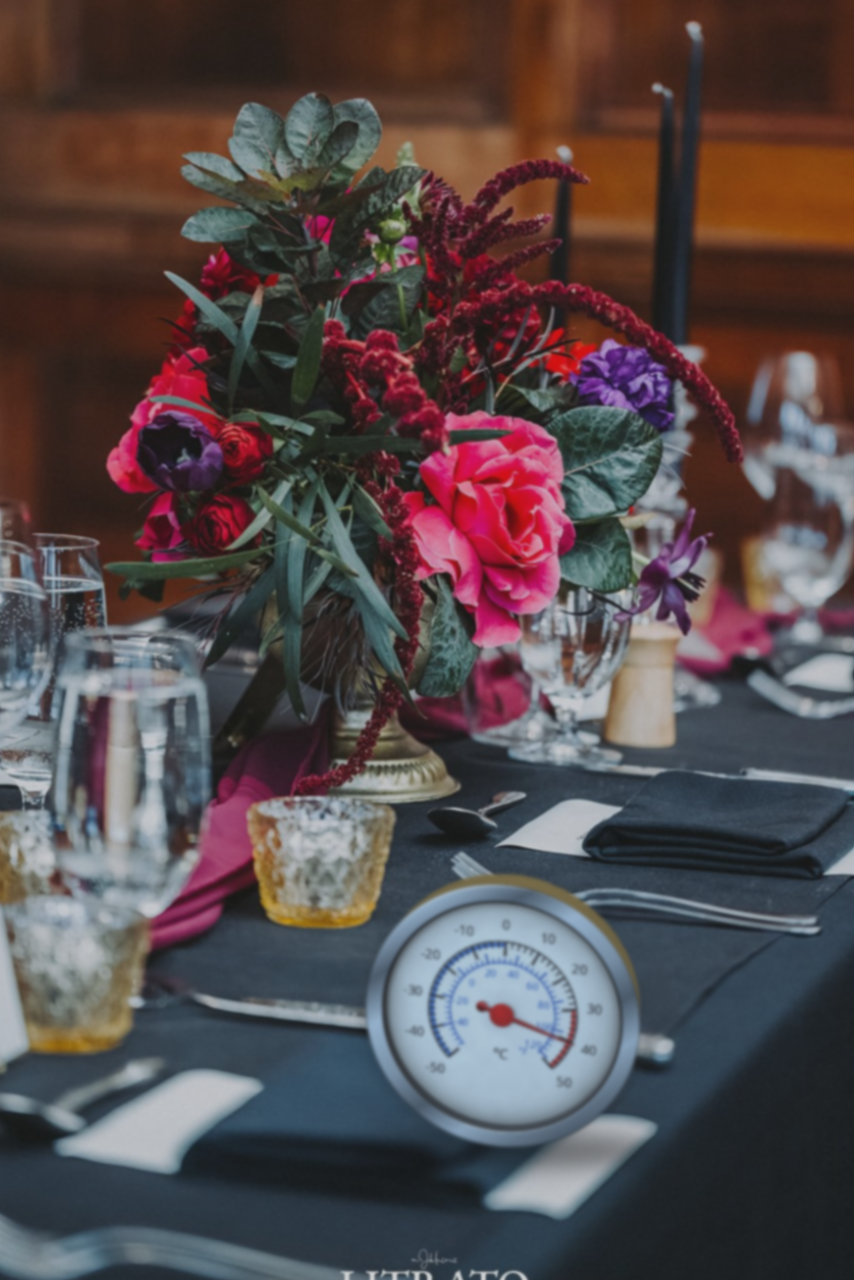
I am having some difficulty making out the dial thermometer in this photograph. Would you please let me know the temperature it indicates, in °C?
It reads 40 °C
